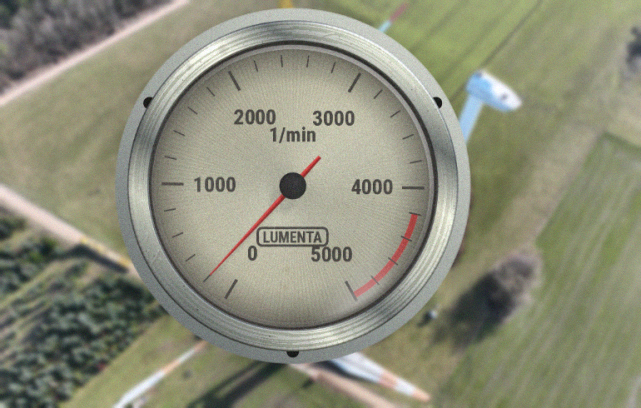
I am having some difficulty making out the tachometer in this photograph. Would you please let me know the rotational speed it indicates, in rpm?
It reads 200 rpm
